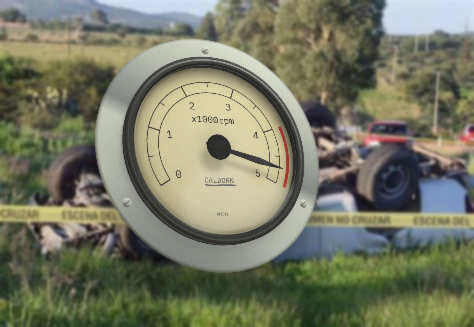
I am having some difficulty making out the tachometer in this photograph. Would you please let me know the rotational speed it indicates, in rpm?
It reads 4750 rpm
